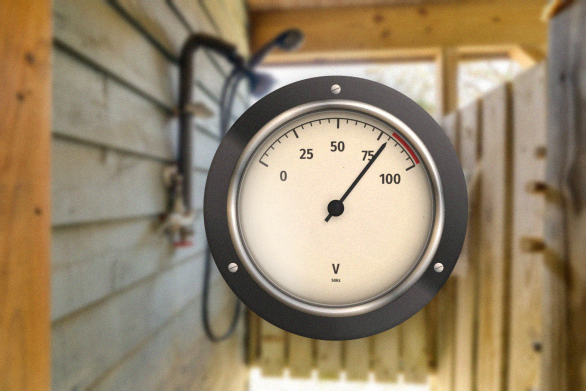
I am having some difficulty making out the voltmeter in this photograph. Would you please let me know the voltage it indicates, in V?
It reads 80 V
